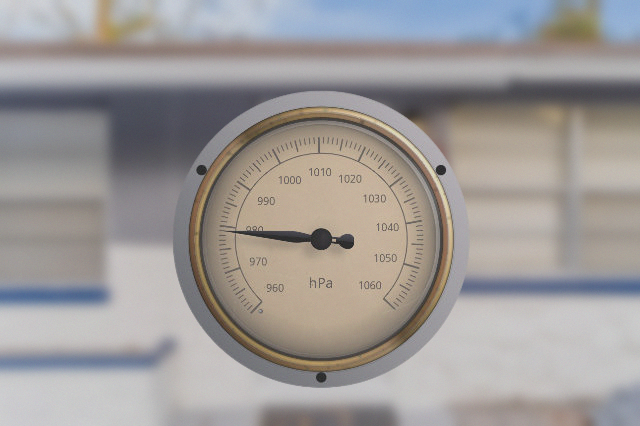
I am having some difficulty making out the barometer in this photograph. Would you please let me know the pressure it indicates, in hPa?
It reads 979 hPa
